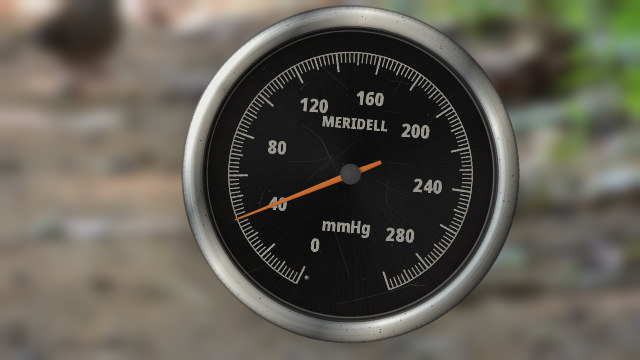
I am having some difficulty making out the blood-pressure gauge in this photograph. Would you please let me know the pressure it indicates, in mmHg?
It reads 40 mmHg
